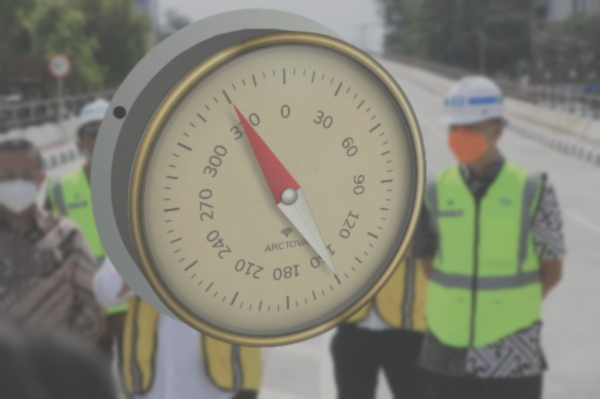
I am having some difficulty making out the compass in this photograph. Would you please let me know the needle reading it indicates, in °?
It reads 330 °
